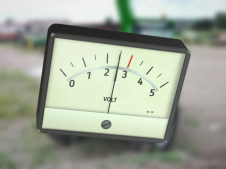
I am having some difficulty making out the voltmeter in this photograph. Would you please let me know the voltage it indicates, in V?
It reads 2.5 V
